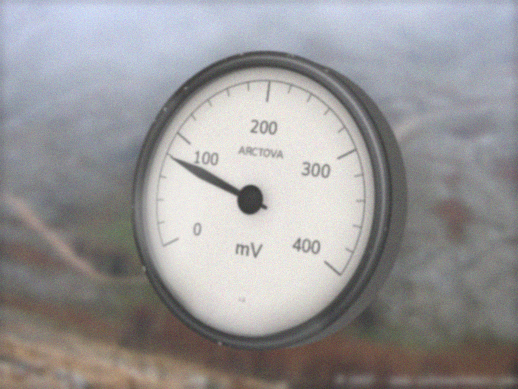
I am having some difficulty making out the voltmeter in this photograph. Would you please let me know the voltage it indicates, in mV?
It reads 80 mV
